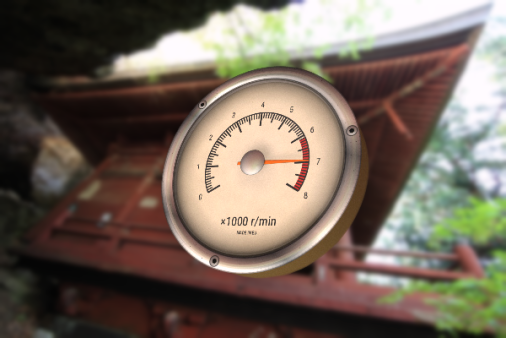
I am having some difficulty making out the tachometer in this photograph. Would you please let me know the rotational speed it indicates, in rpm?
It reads 7000 rpm
